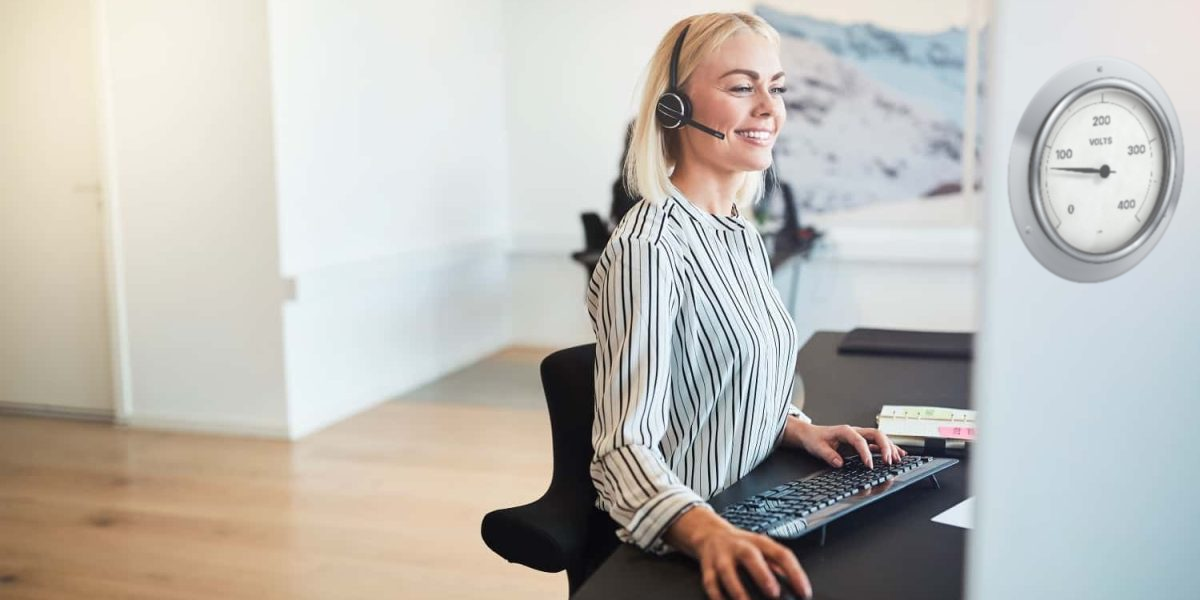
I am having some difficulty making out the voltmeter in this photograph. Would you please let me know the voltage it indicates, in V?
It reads 75 V
